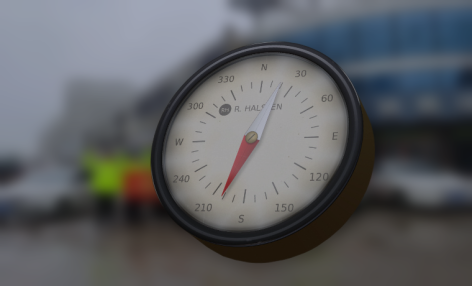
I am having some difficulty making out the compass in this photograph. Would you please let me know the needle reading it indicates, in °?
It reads 200 °
